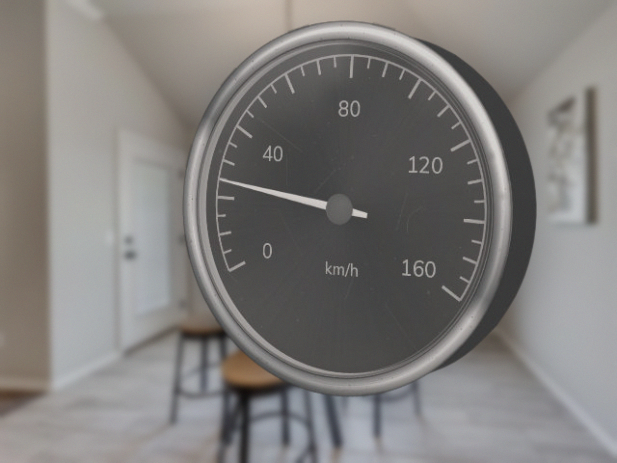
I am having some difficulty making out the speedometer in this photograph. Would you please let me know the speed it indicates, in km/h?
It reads 25 km/h
